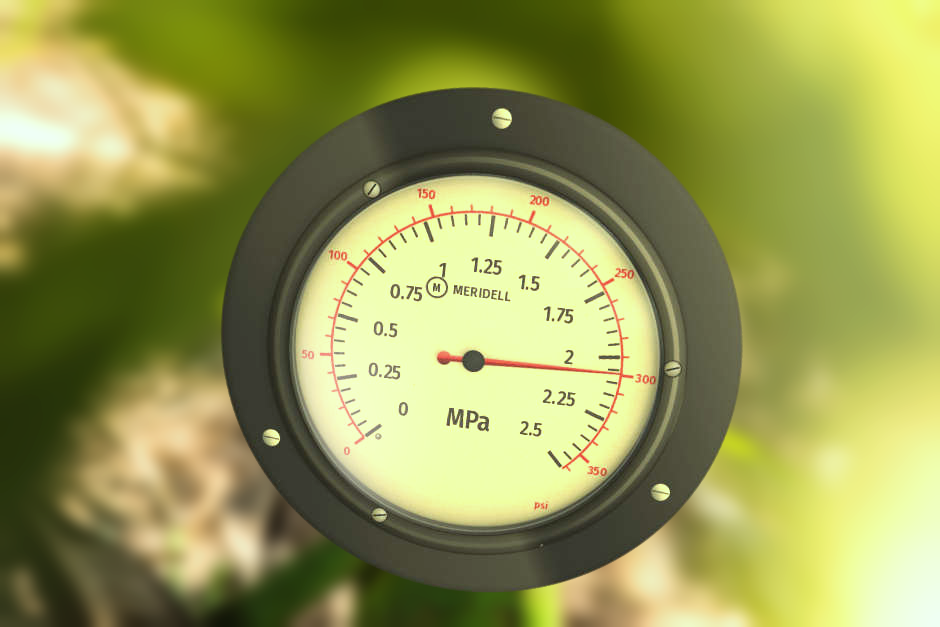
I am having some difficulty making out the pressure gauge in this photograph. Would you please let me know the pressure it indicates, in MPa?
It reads 2.05 MPa
